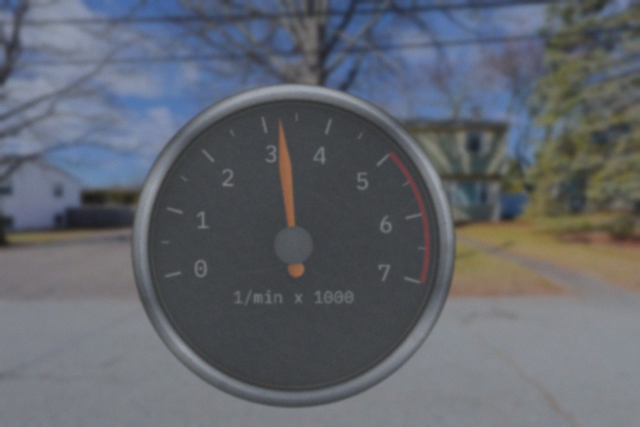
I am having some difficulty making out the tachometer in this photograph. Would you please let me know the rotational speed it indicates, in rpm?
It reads 3250 rpm
